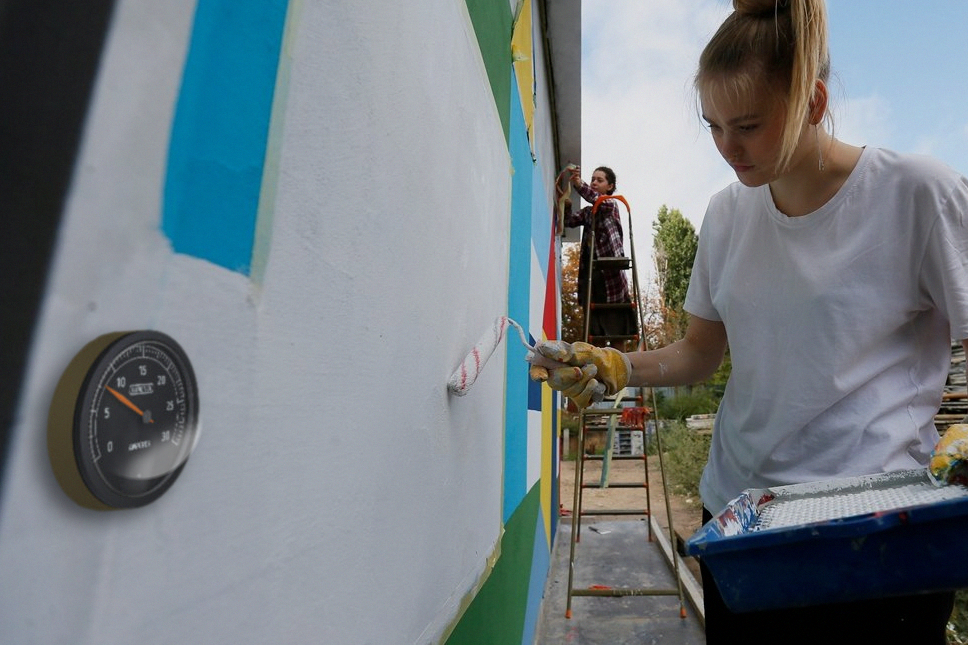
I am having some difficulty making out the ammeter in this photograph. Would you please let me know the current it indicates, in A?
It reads 7.5 A
